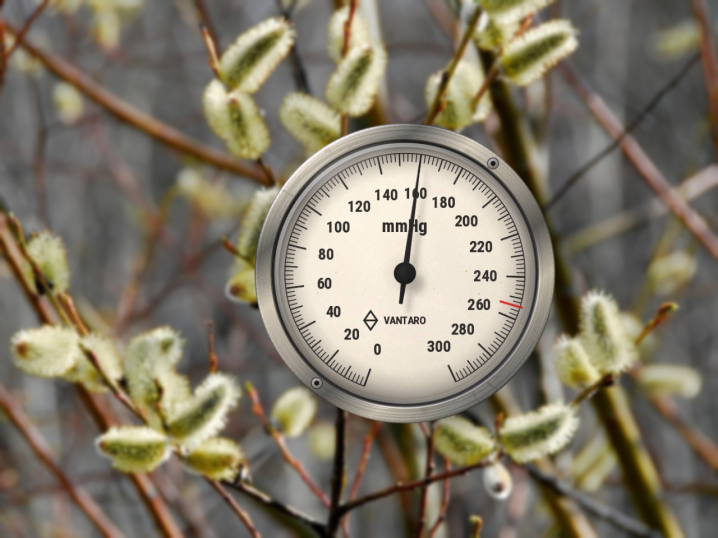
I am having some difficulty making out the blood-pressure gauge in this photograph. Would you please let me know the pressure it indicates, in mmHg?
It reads 160 mmHg
